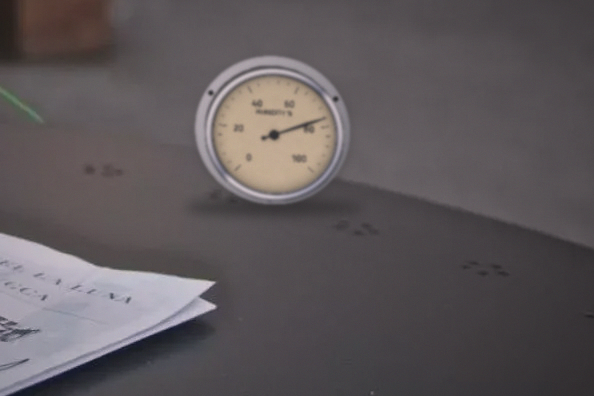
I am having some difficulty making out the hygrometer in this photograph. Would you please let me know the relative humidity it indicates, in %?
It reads 76 %
